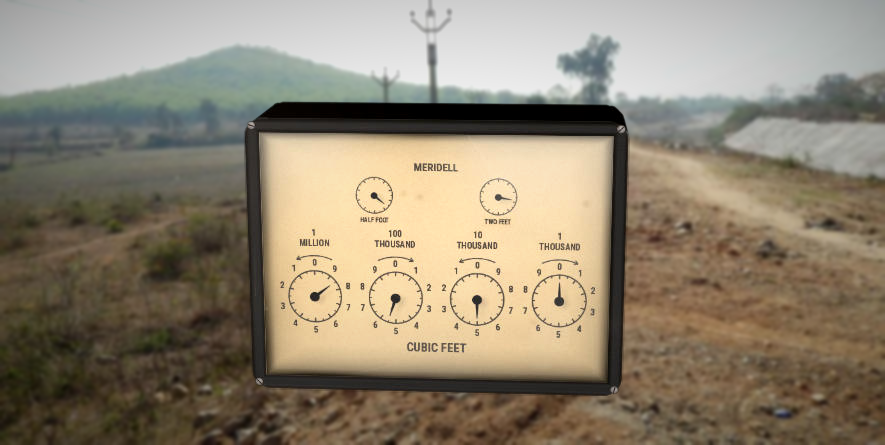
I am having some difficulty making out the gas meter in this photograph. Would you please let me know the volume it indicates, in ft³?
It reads 855000 ft³
